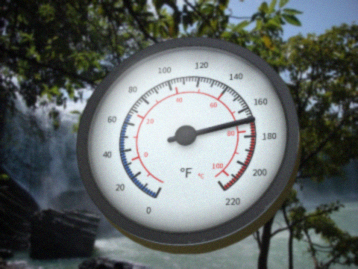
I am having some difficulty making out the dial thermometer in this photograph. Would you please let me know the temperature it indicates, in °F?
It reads 170 °F
